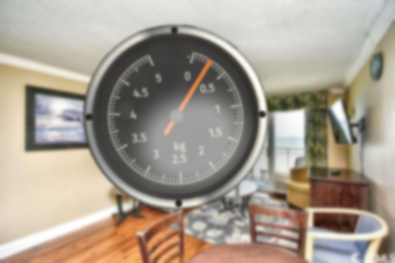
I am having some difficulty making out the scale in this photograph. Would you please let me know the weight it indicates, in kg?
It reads 0.25 kg
